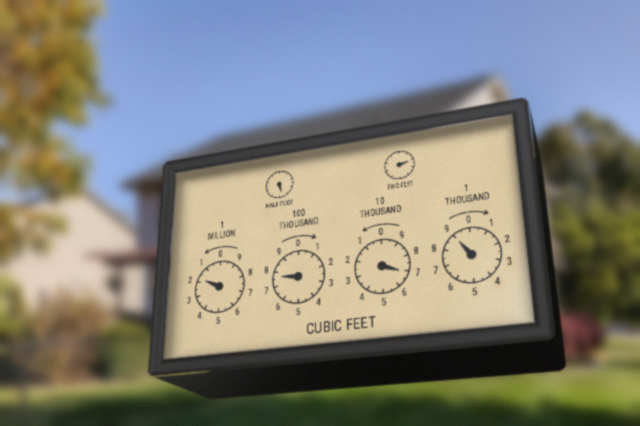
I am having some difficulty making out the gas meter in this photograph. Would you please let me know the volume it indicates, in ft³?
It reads 176900 ft³
